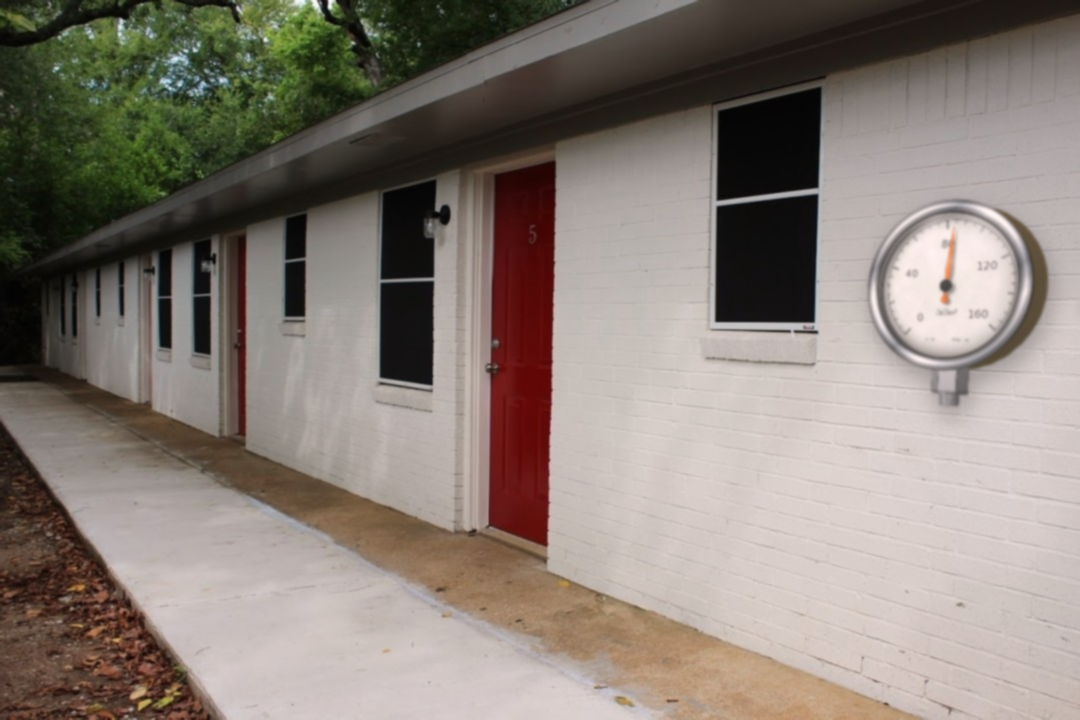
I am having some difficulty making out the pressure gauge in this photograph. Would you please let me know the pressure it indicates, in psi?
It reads 85 psi
